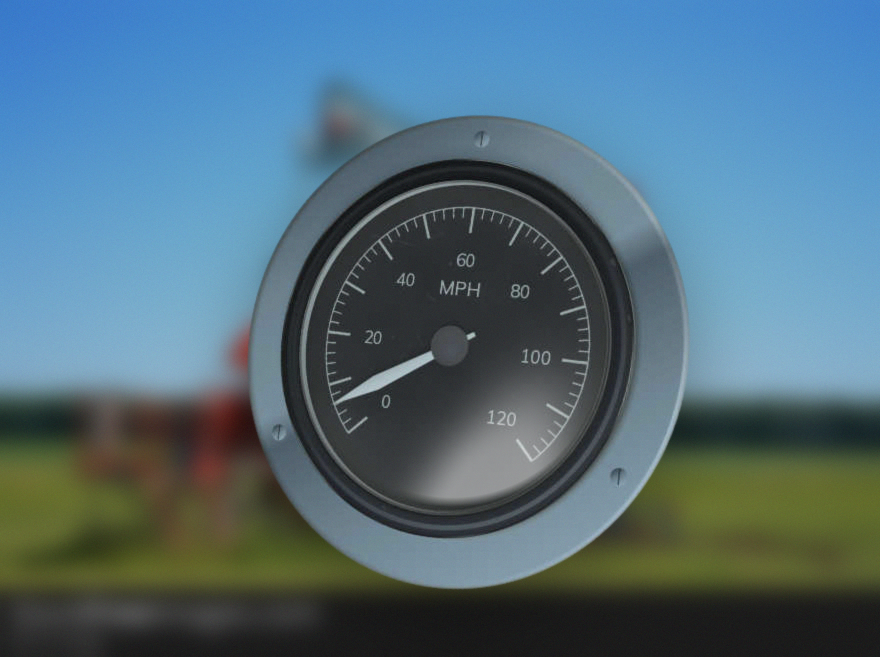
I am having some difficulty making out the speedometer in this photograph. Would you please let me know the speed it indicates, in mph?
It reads 6 mph
